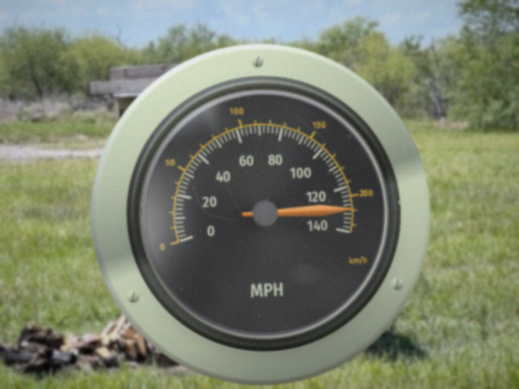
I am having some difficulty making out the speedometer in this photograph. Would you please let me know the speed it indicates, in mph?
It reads 130 mph
